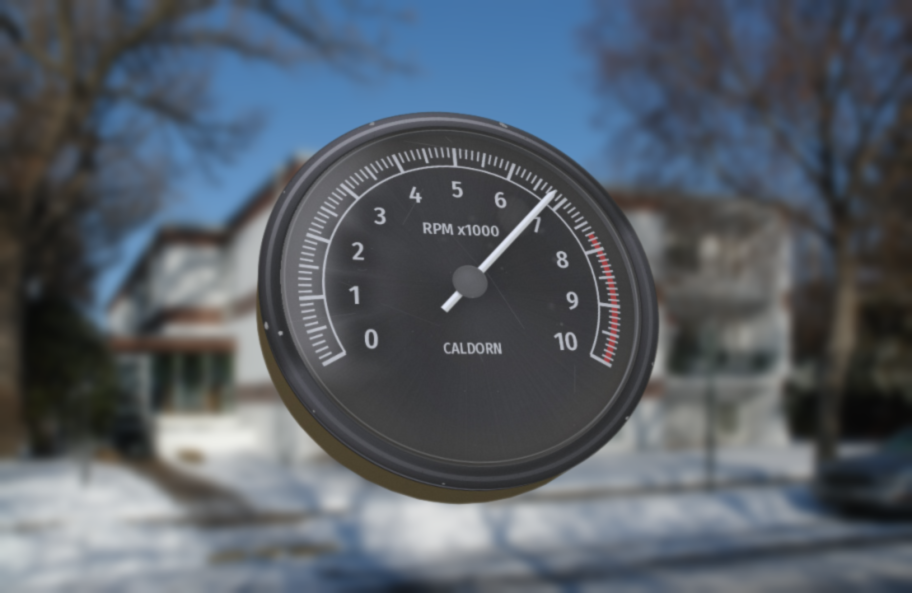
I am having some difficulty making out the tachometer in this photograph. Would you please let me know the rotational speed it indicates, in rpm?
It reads 6800 rpm
